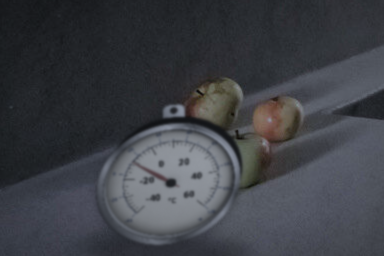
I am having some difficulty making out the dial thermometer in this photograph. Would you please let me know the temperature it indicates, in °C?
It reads -10 °C
